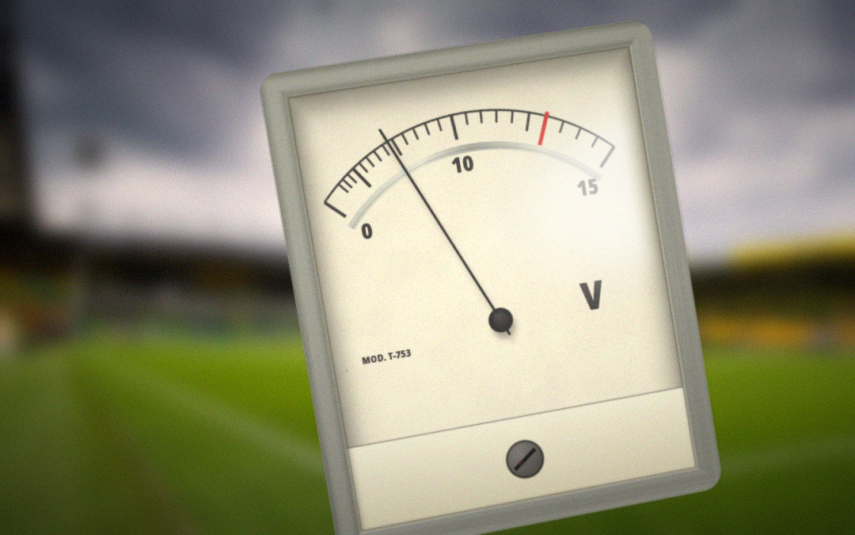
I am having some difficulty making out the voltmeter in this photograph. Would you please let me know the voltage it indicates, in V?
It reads 7.25 V
